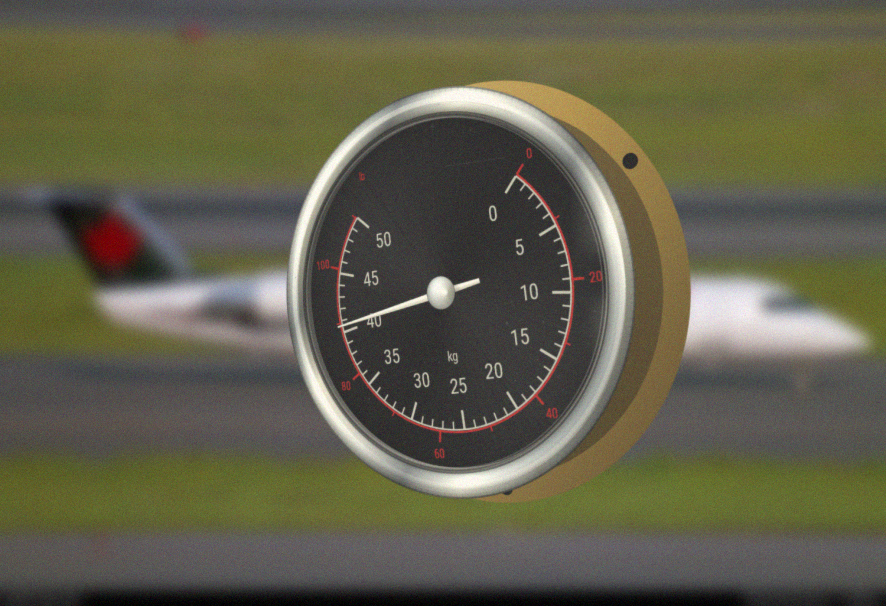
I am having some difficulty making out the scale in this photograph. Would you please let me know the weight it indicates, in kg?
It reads 40.5 kg
